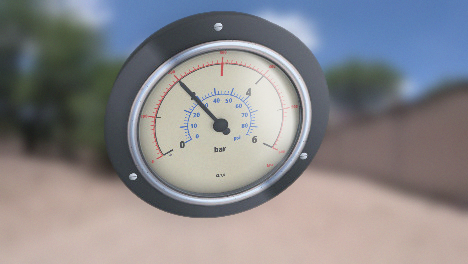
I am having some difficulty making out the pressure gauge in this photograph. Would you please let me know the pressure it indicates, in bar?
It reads 2 bar
